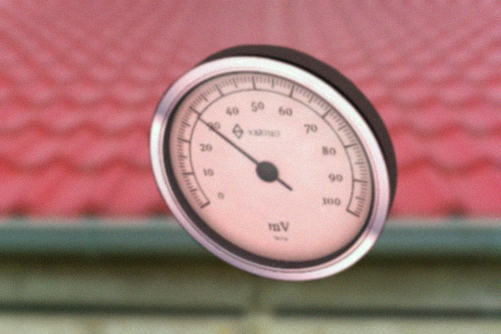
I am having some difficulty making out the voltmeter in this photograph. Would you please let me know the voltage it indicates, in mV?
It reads 30 mV
